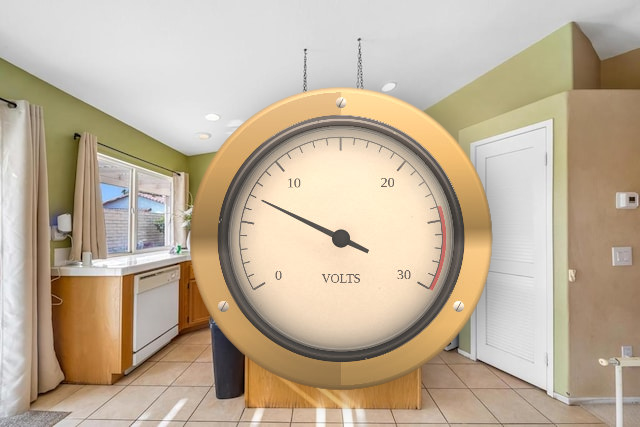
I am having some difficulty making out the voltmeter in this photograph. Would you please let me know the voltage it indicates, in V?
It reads 7 V
